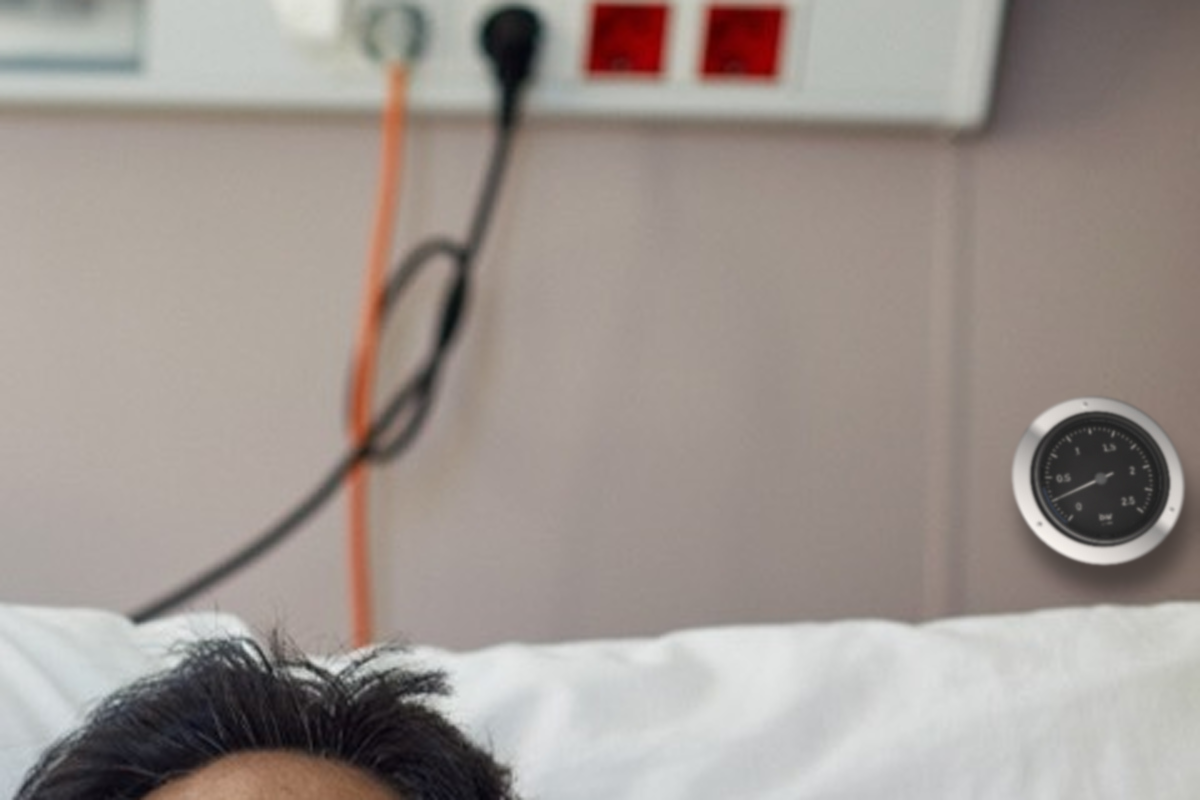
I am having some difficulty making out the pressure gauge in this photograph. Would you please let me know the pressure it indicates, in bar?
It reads 0.25 bar
